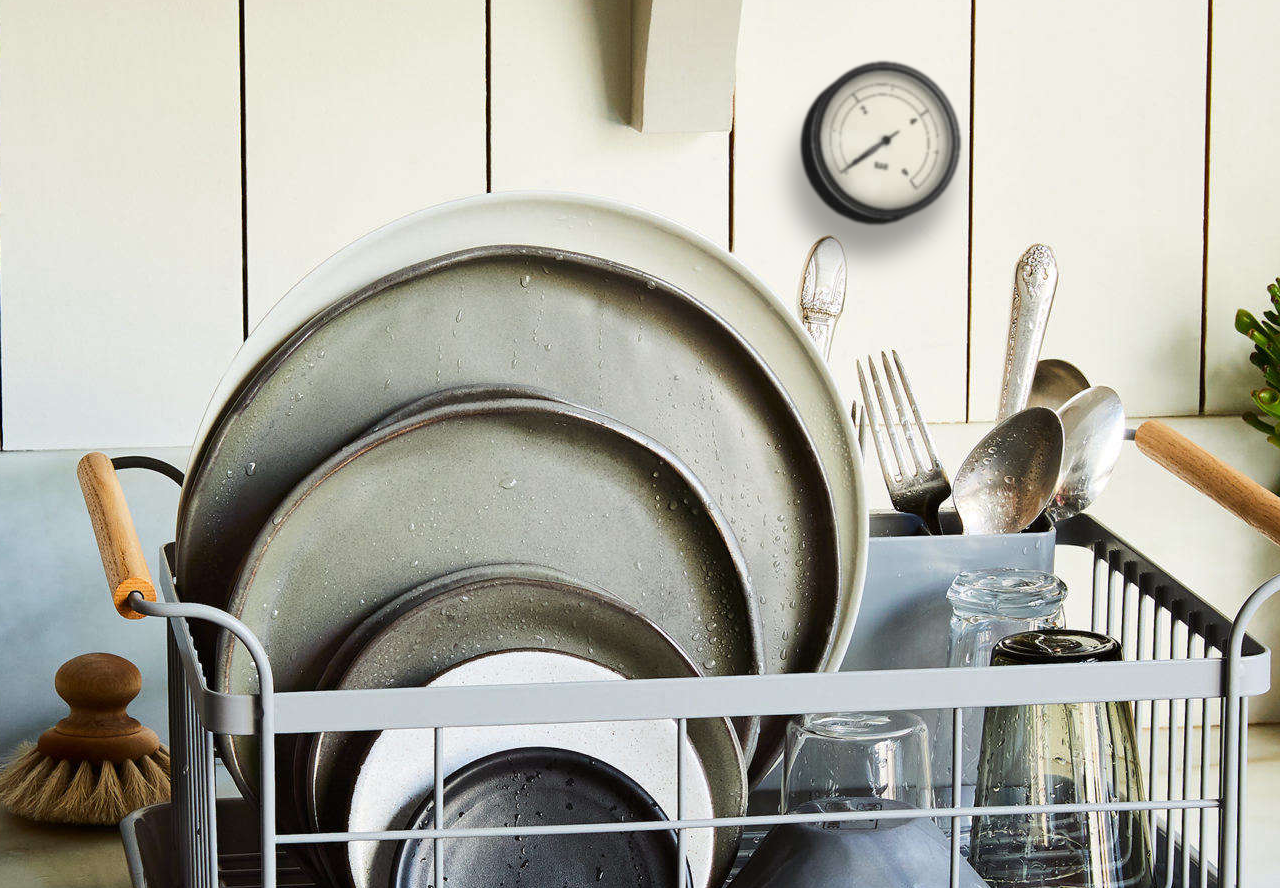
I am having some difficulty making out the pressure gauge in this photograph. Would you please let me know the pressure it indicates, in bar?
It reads 0 bar
